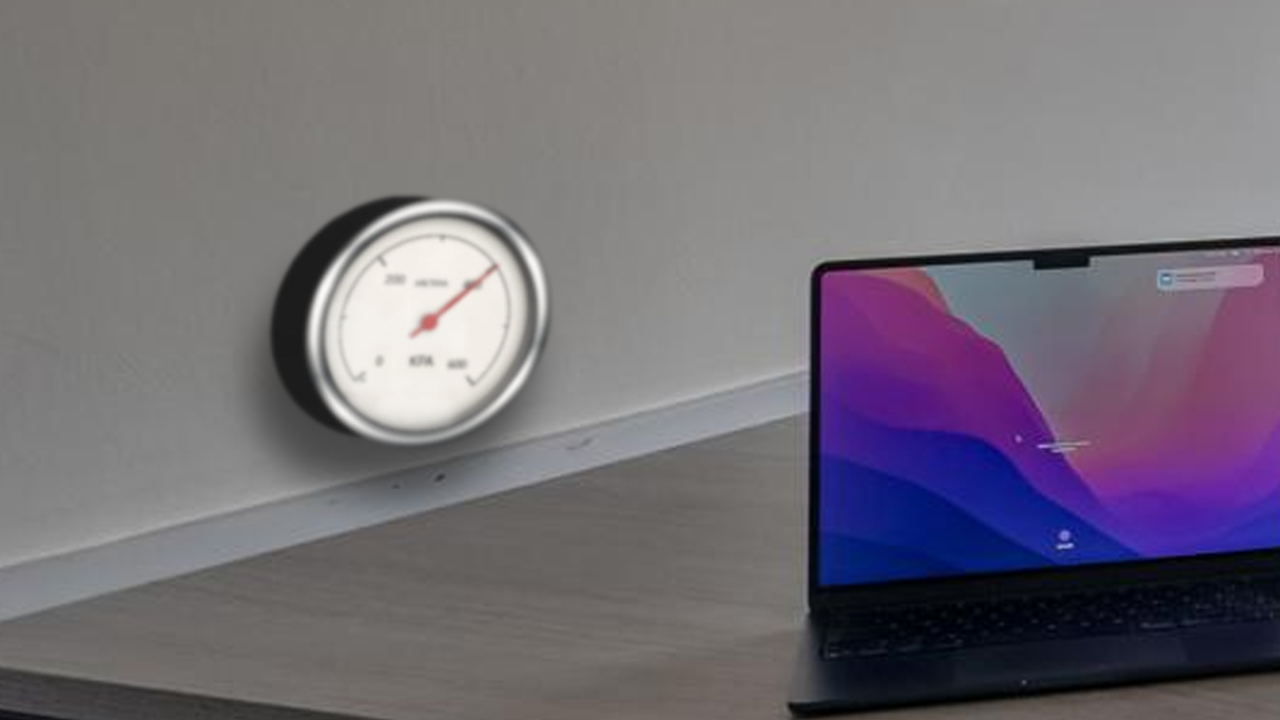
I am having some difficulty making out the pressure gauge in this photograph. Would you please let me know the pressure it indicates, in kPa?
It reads 400 kPa
